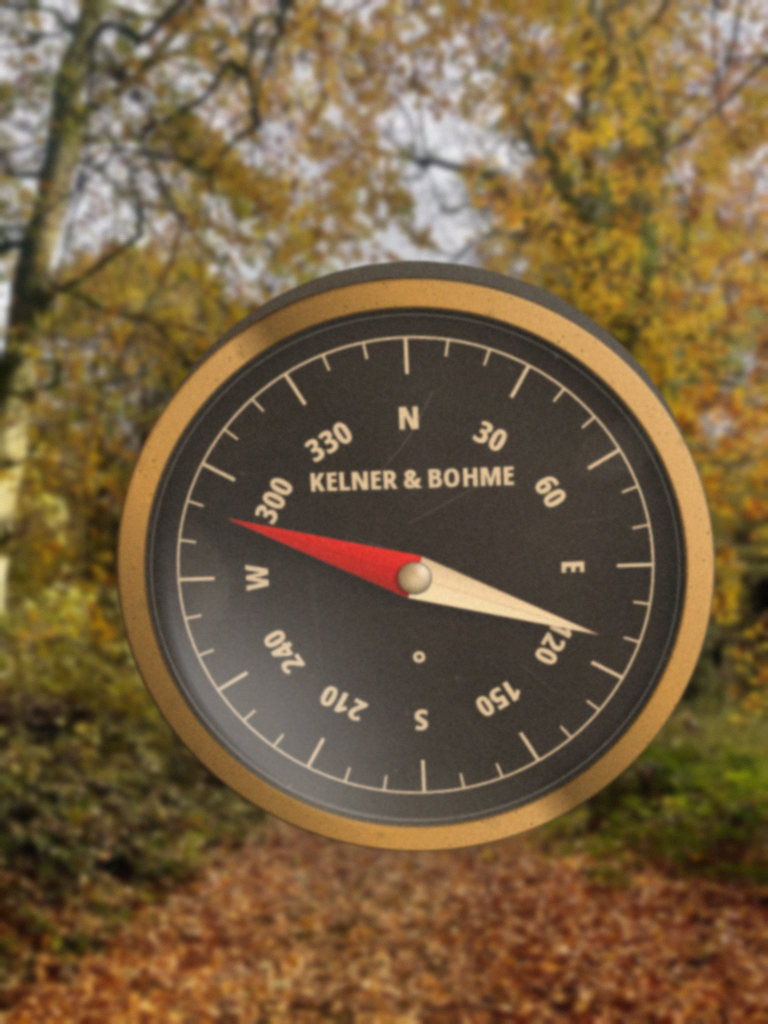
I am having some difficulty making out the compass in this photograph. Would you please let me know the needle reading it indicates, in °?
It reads 290 °
